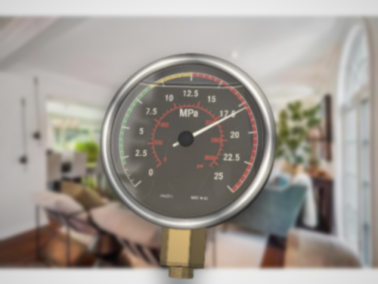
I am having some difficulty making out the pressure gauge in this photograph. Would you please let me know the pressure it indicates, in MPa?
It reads 18 MPa
